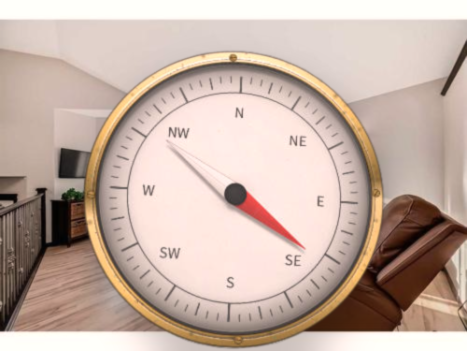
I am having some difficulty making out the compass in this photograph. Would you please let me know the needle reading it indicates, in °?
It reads 125 °
